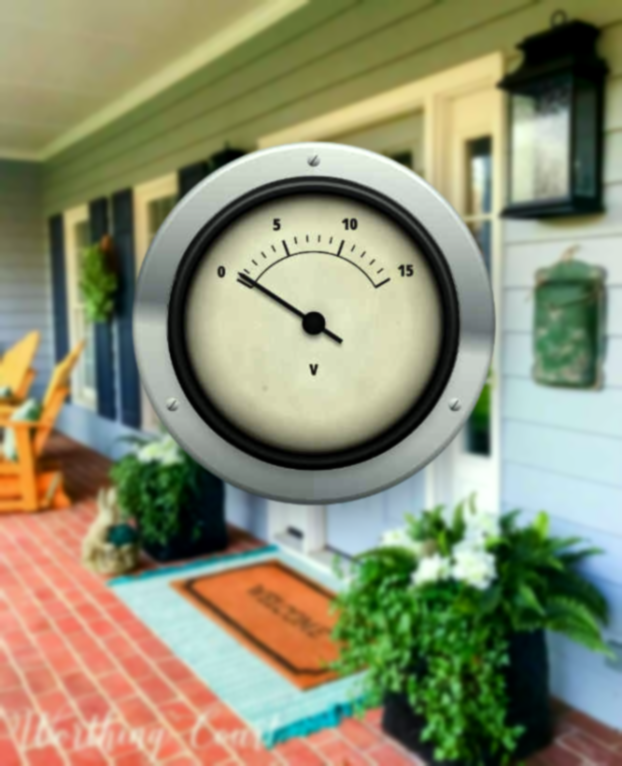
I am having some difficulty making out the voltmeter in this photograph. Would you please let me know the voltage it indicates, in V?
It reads 0.5 V
